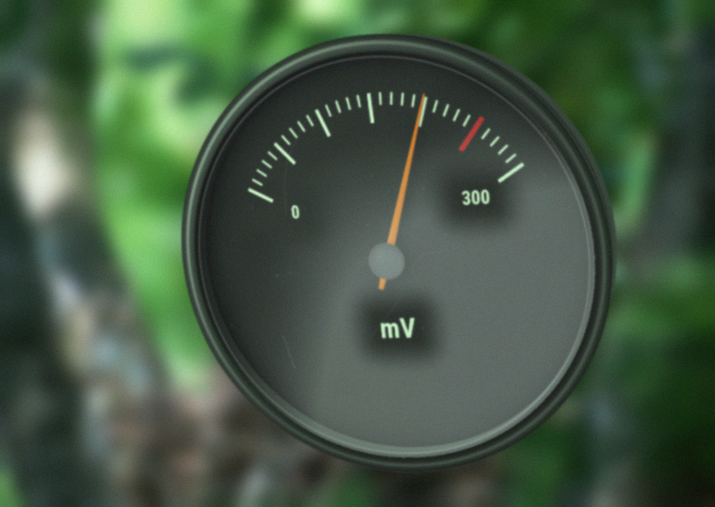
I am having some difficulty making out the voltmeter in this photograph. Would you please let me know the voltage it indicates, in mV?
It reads 200 mV
